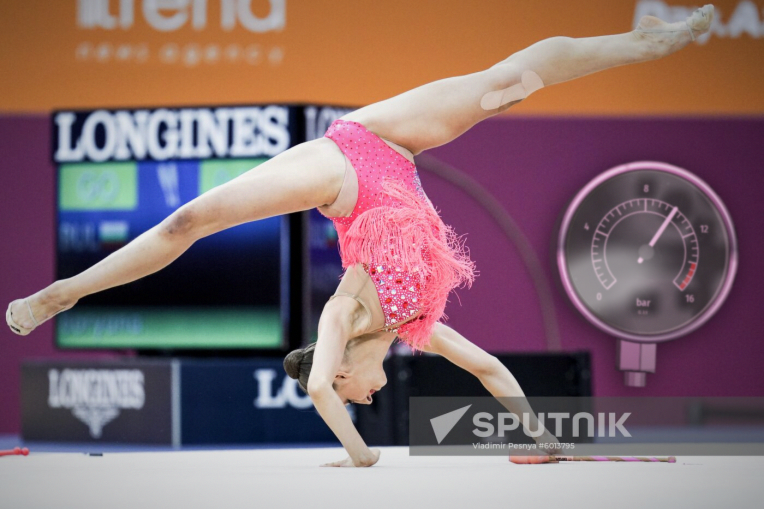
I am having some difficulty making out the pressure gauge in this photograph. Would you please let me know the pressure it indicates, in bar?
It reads 10 bar
